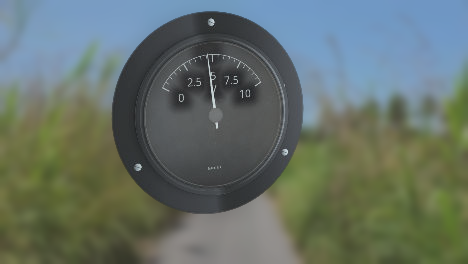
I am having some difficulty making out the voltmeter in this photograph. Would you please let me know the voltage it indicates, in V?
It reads 4.5 V
